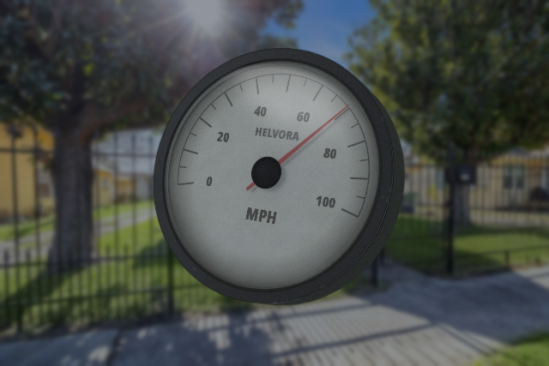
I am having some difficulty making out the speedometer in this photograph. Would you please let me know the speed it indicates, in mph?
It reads 70 mph
